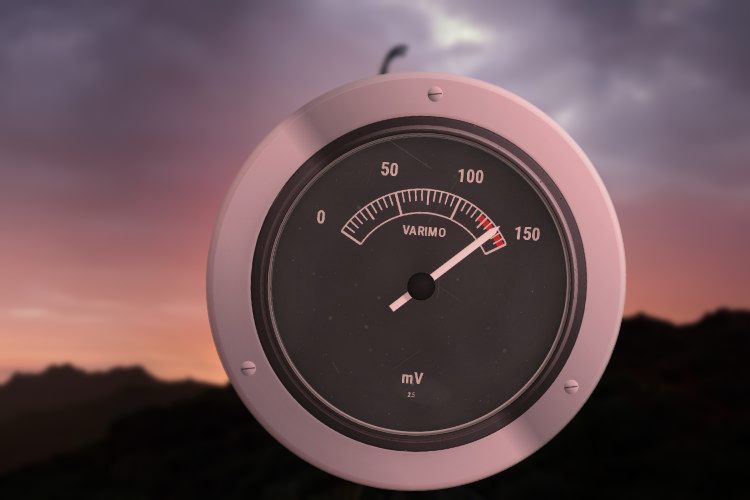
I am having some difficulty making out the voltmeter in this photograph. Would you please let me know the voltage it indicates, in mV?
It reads 135 mV
